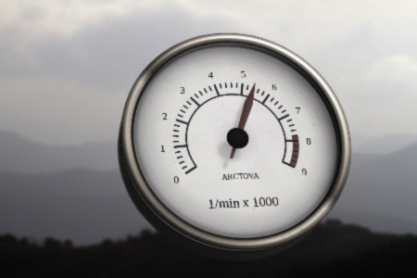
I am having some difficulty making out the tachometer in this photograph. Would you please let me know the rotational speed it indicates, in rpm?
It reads 5400 rpm
